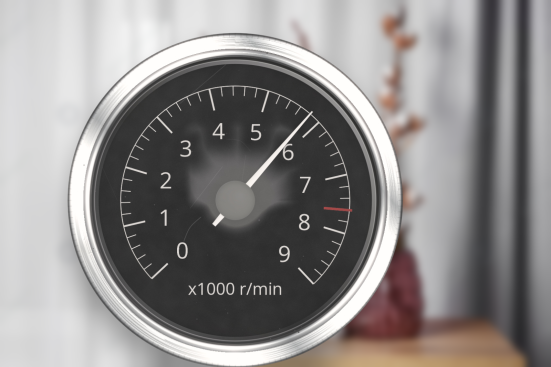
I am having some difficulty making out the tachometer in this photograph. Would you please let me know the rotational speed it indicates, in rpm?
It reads 5800 rpm
